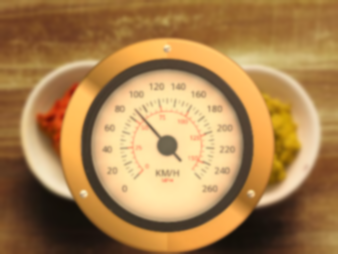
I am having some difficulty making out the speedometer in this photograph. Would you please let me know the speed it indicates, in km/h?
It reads 90 km/h
